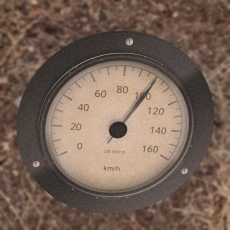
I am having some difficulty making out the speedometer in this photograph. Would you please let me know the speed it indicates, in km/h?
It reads 100 km/h
